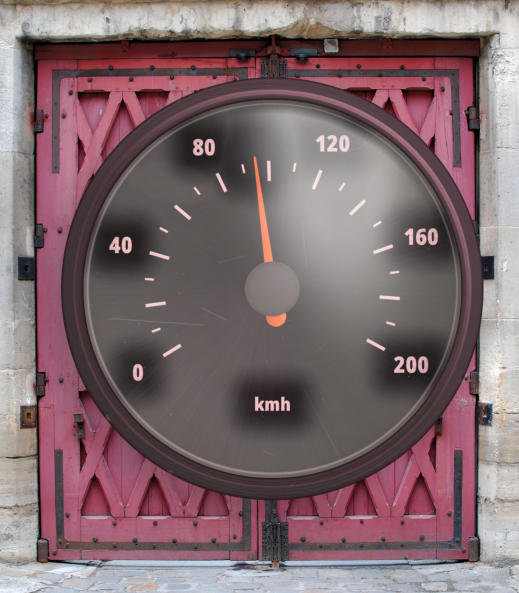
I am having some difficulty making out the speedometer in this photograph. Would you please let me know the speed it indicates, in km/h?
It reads 95 km/h
